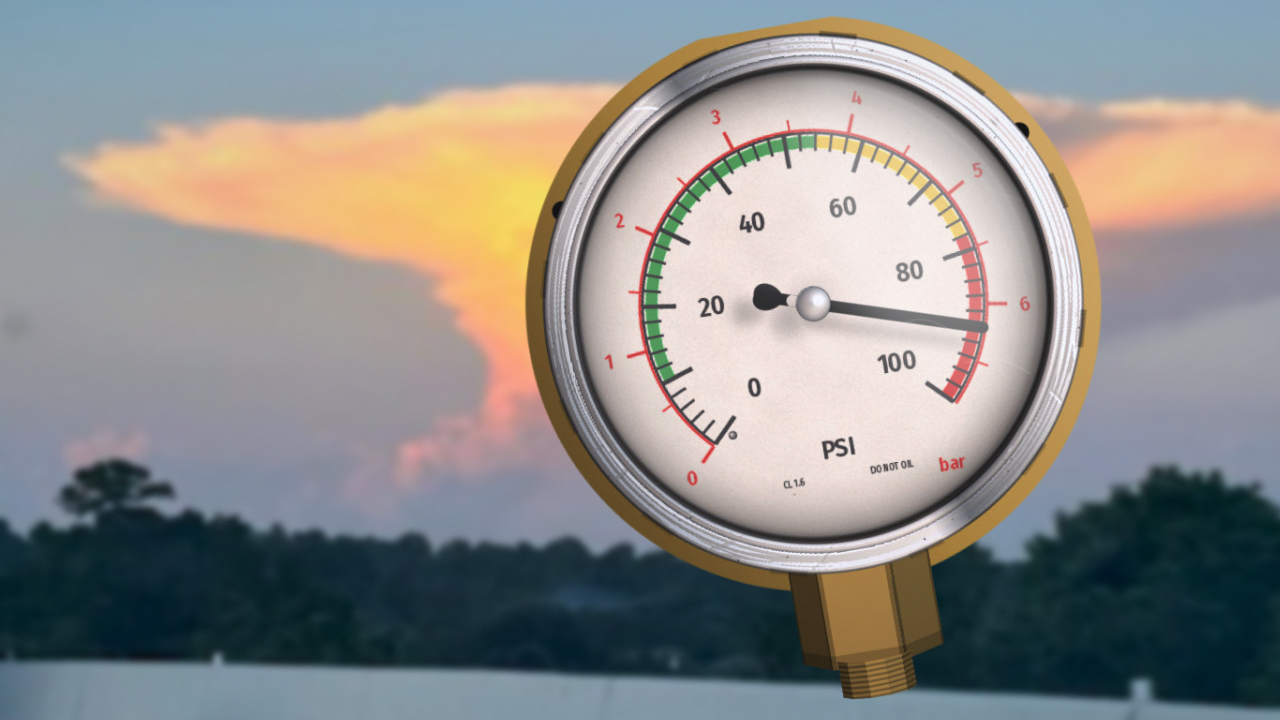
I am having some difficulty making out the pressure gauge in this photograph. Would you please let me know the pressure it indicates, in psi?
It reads 90 psi
